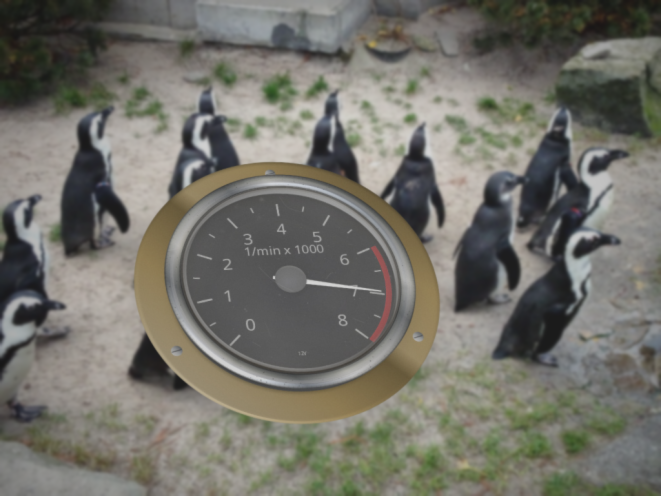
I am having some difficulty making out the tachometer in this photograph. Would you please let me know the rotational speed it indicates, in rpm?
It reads 7000 rpm
